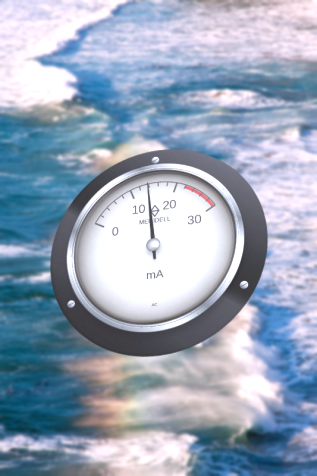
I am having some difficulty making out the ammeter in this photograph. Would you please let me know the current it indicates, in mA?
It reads 14 mA
